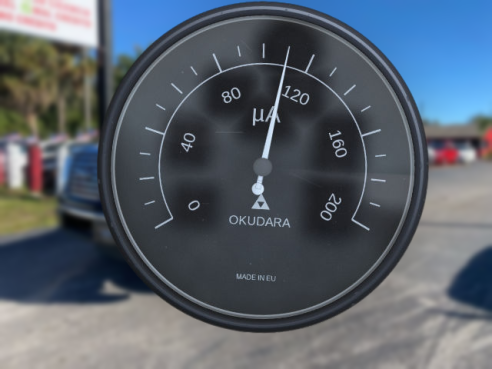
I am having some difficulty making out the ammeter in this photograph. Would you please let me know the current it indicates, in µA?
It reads 110 µA
